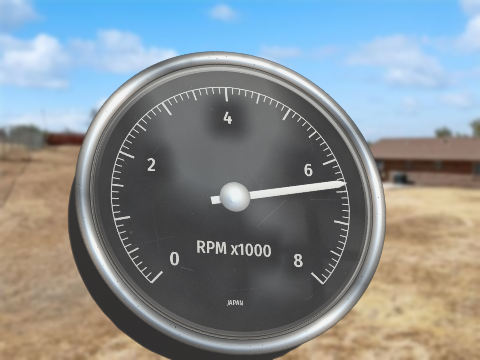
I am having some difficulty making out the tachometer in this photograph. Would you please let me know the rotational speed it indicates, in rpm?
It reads 6400 rpm
